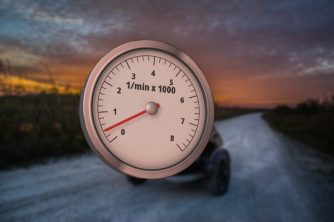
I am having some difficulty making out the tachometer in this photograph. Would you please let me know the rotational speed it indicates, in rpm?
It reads 400 rpm
